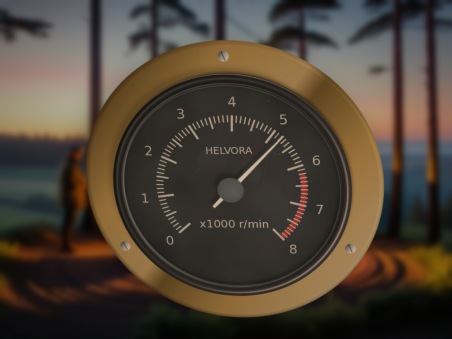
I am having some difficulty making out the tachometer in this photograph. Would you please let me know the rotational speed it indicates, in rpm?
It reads 5200 rpm
